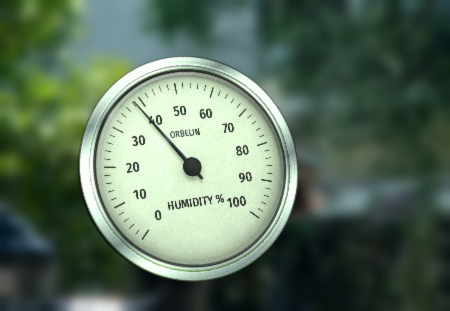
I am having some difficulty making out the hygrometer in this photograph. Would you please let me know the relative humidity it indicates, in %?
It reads 38 %
